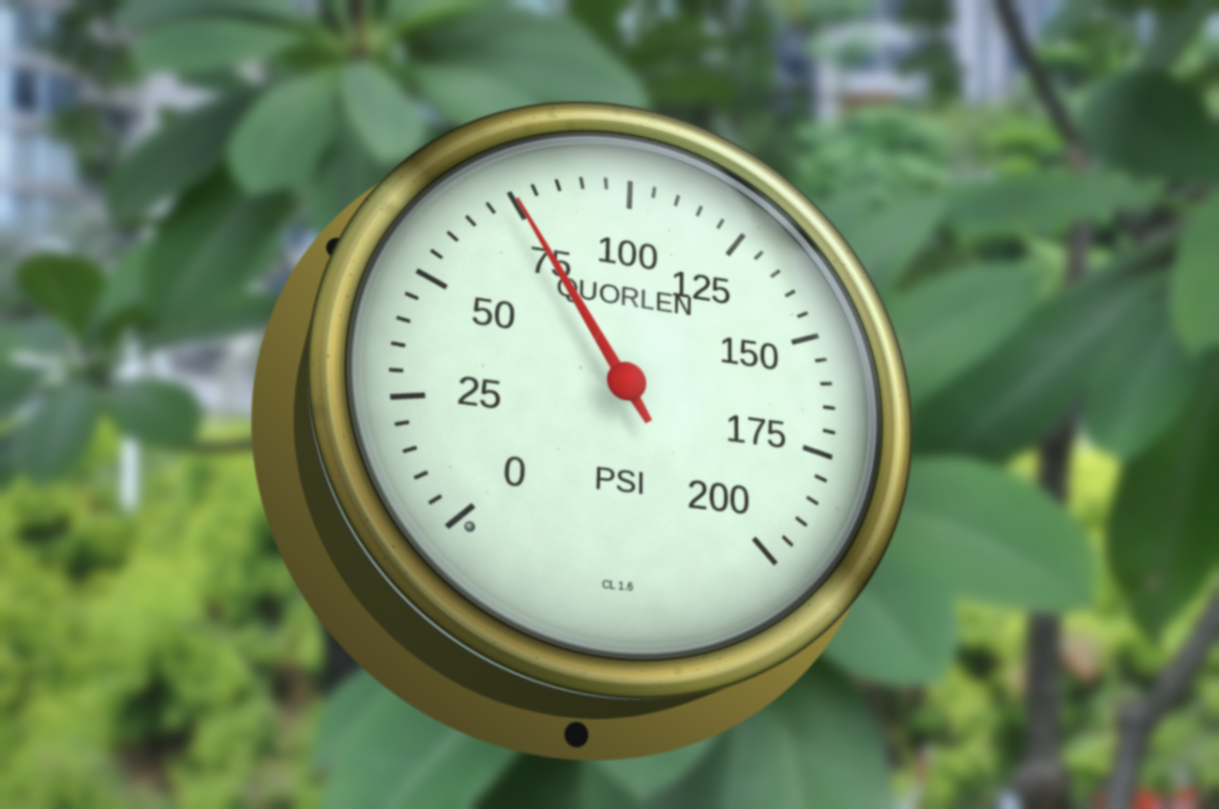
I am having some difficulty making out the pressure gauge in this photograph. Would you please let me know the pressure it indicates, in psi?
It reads 75 psi
